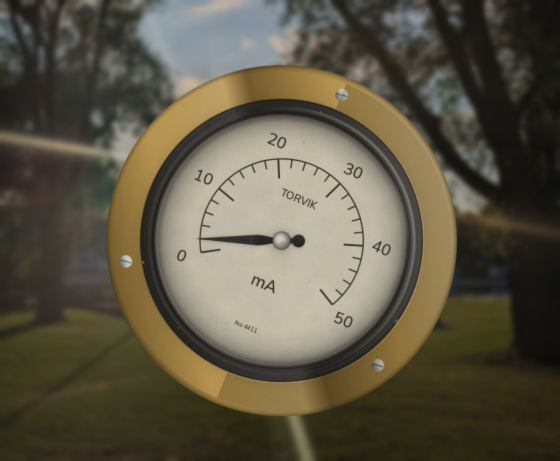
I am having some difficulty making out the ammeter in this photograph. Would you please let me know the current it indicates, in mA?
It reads 2 mA
